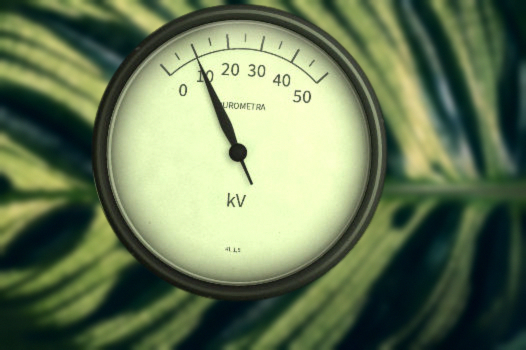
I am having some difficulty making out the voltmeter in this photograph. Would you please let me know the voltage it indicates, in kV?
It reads 10 kV
